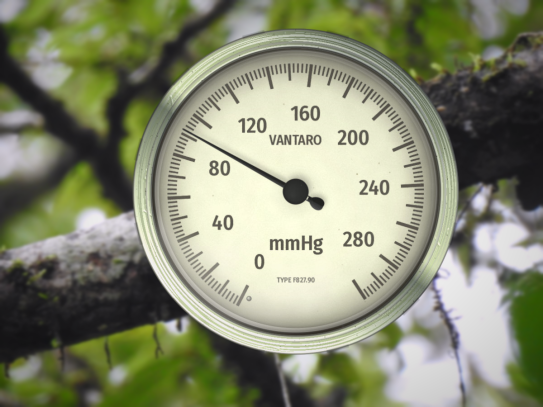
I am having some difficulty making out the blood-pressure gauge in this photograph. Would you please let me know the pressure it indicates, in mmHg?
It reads 92 mmHg
